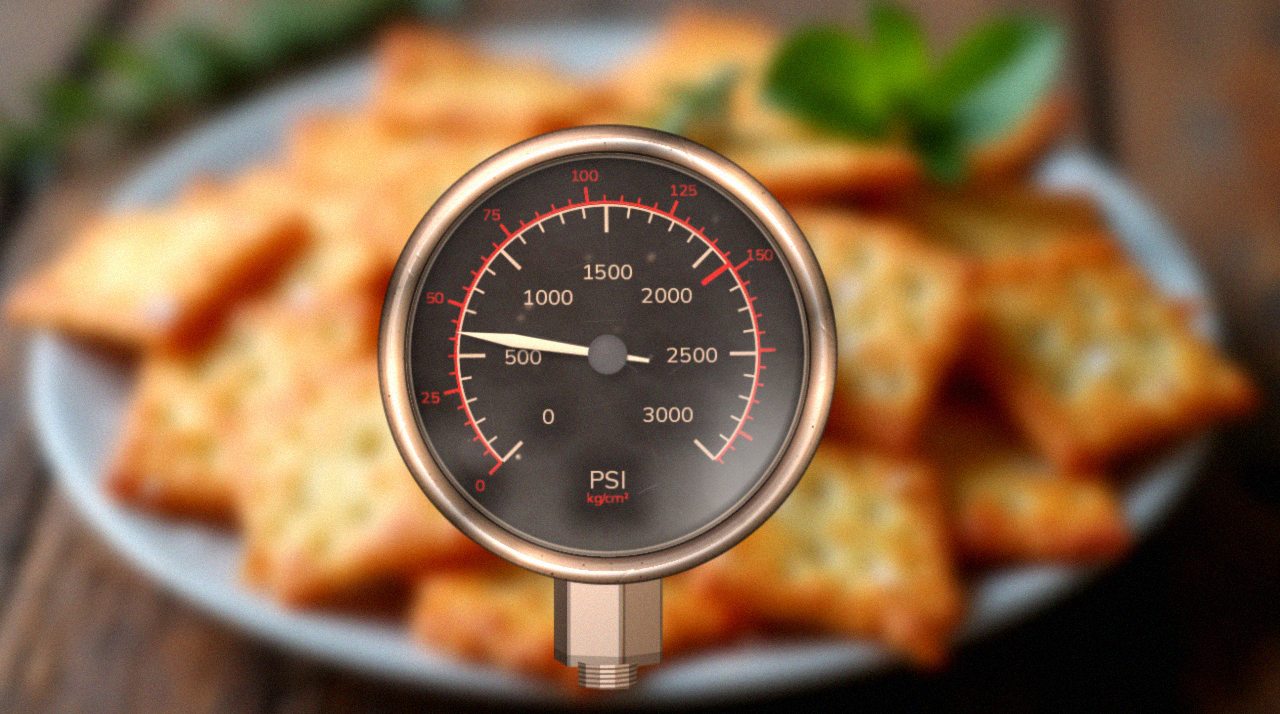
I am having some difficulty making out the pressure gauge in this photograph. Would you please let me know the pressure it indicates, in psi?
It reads 600 psi
